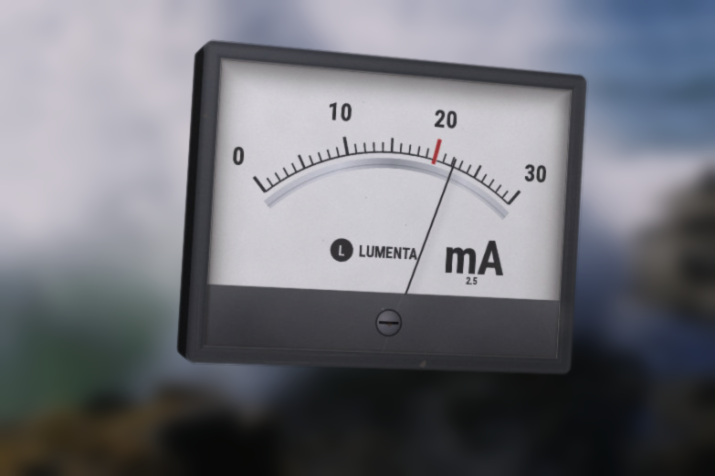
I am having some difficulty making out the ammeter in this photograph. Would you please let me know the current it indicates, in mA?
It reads 22 mA
